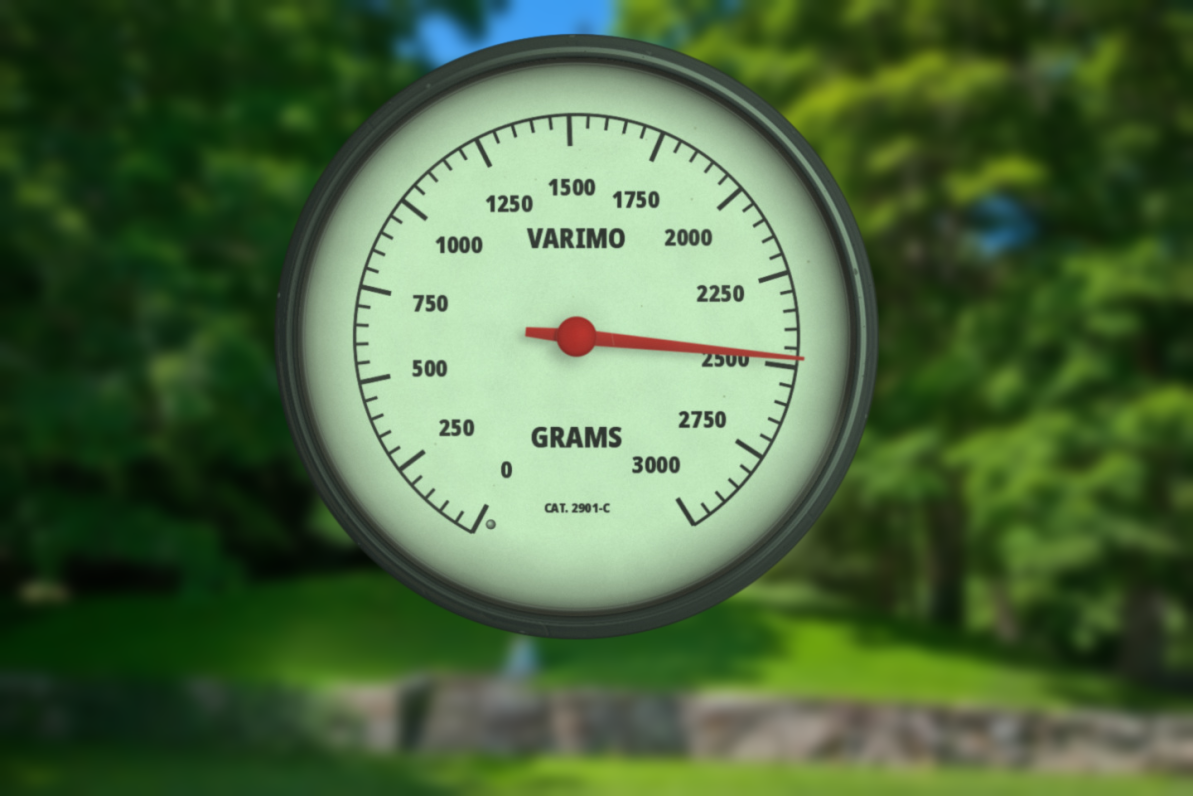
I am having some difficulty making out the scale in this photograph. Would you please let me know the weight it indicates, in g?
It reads 2475 g
